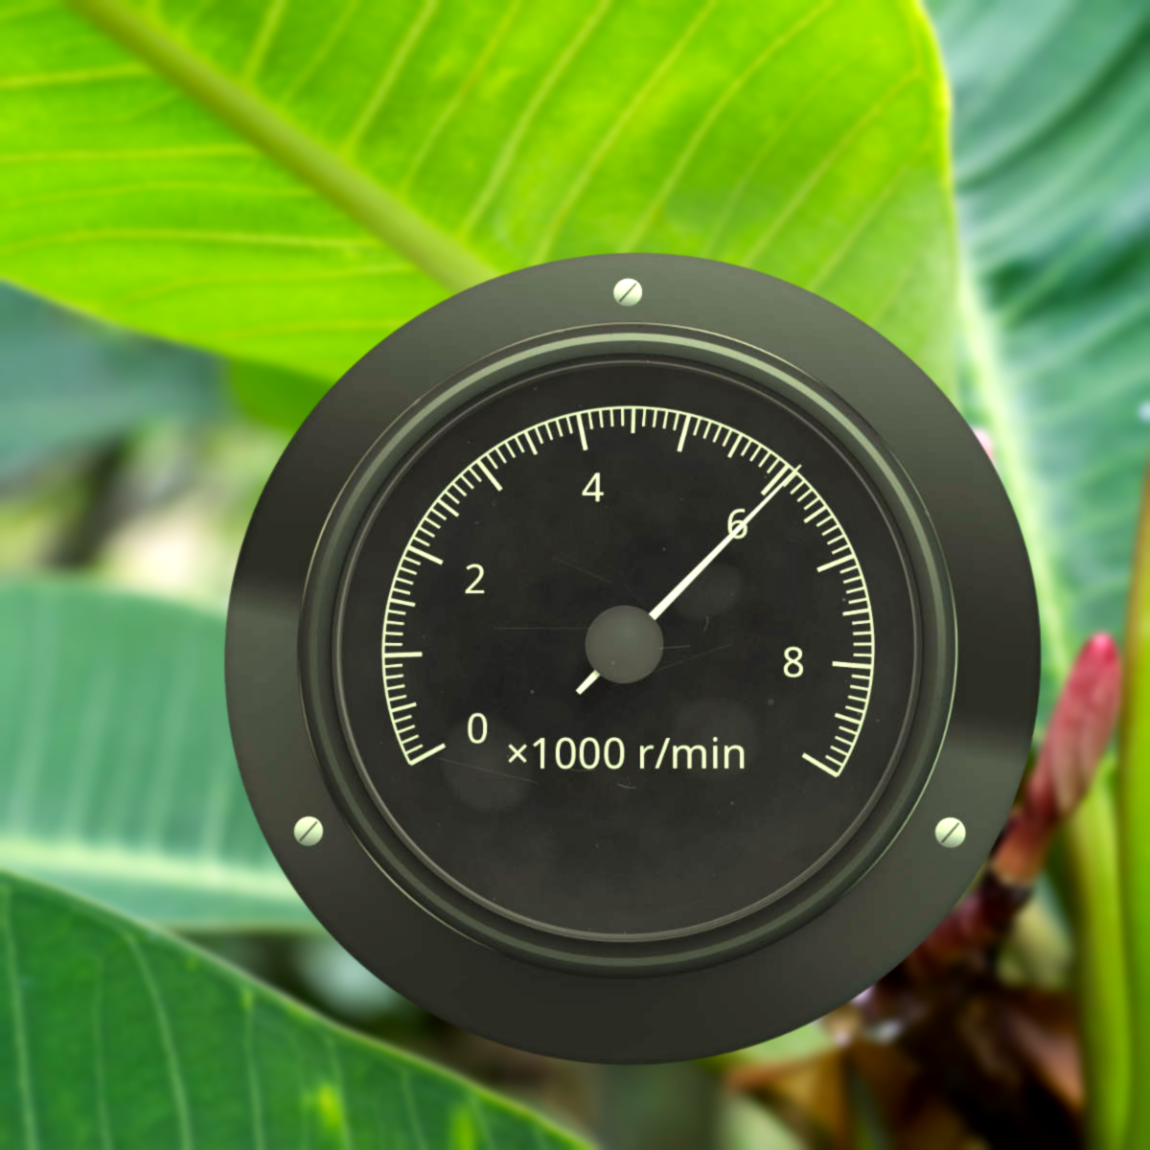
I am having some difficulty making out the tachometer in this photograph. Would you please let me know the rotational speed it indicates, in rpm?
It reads 6100 rpm
